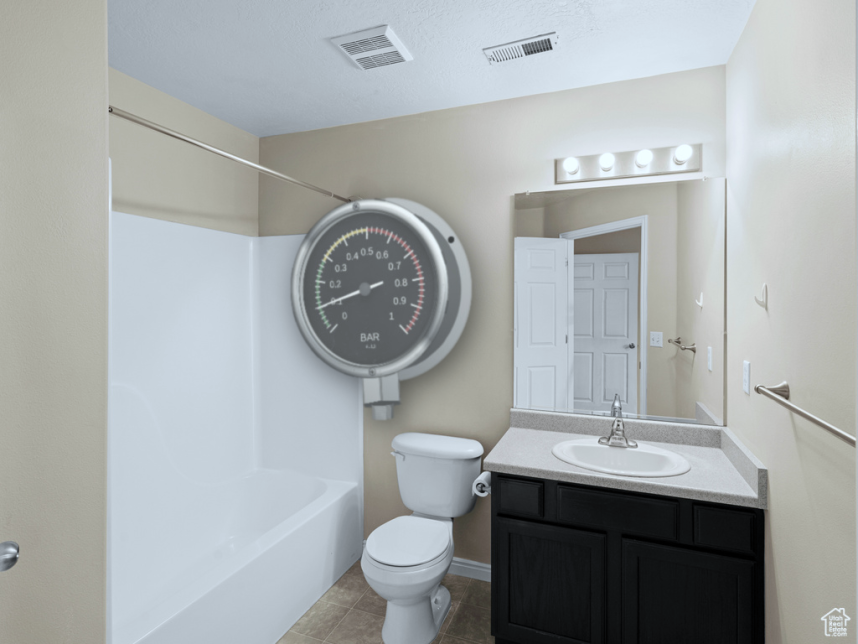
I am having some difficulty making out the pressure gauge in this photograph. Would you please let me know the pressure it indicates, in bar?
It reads 0.1 bar
